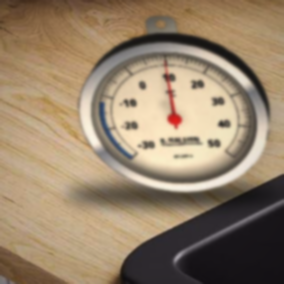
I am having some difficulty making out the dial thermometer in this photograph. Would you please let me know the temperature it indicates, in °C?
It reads 10 °C
